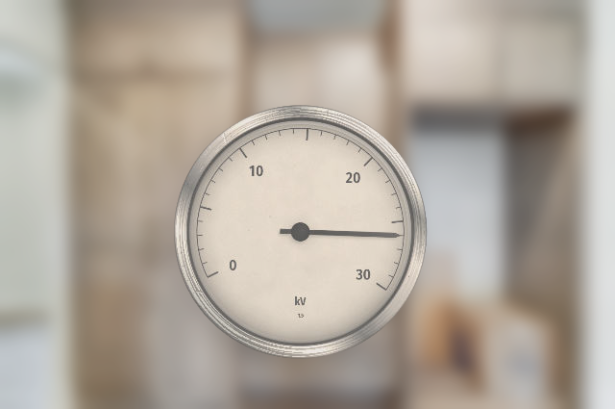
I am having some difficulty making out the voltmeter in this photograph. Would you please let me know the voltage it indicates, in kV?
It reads 26 kV
